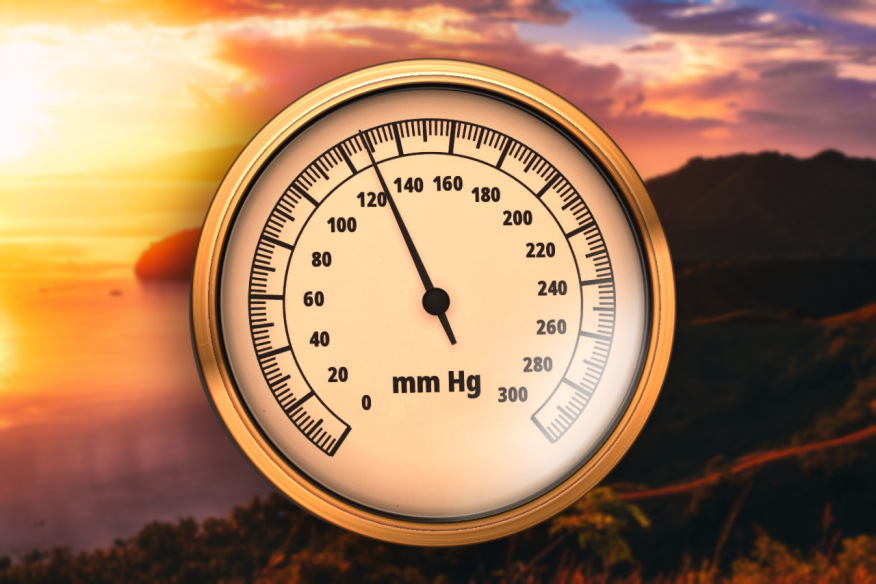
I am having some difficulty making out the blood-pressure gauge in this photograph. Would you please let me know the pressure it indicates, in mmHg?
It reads 128 mmHg
